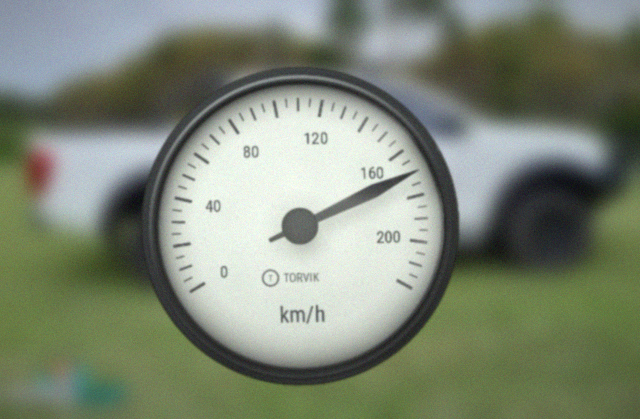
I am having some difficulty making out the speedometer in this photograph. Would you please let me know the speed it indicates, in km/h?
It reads 170 km/h
